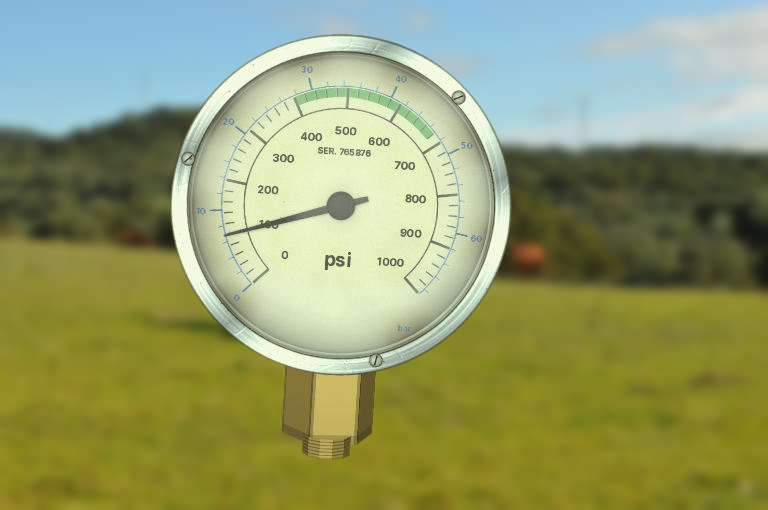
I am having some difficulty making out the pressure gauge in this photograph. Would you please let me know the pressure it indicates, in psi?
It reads 100 psi
